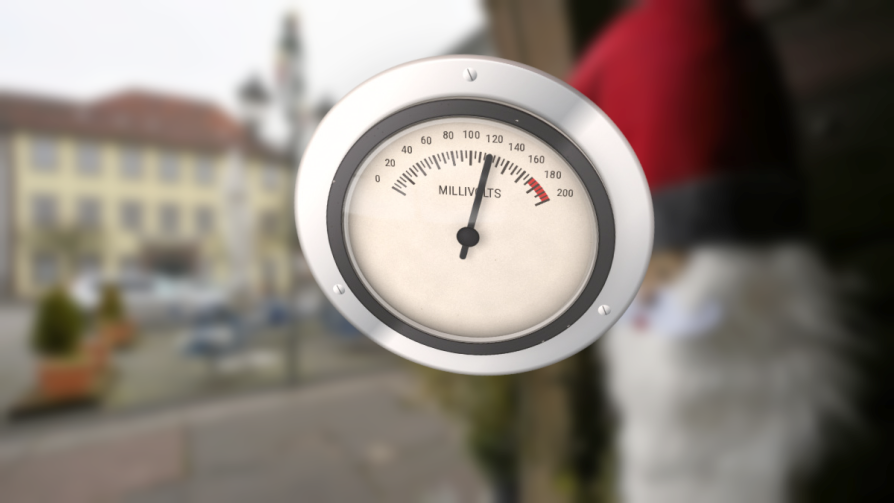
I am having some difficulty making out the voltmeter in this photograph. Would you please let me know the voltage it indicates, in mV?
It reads 120 mV
